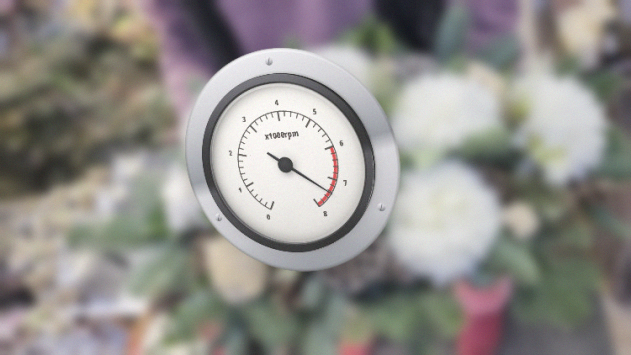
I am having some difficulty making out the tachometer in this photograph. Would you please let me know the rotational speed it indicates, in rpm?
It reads 7400 rpm
